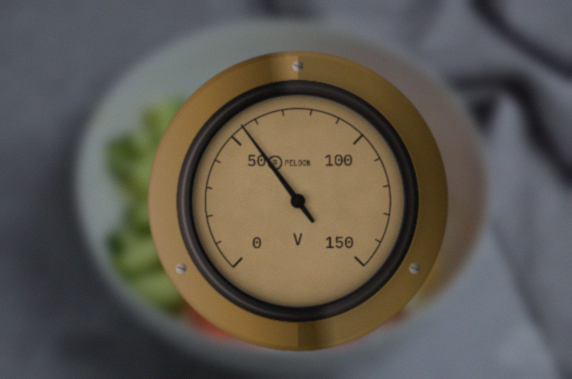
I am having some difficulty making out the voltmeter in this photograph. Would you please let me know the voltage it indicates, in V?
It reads 55 V
